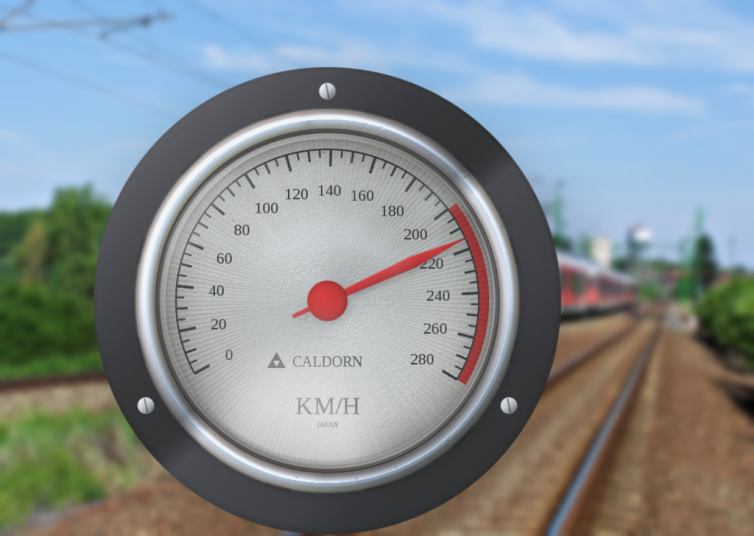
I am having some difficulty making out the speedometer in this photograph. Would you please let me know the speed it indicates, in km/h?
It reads 215 km/h
